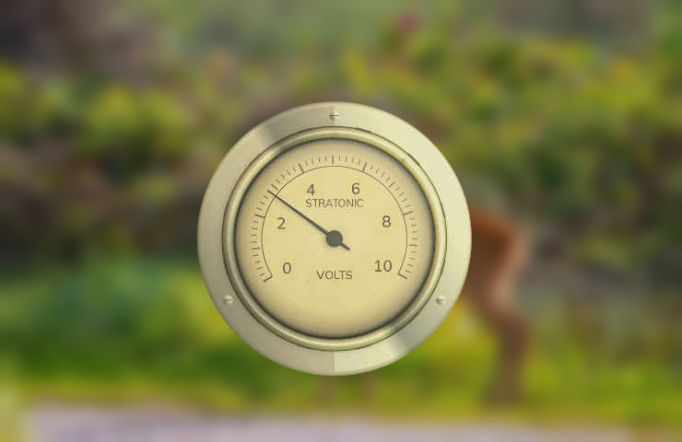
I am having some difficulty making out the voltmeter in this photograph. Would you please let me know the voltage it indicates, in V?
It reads 2.8 V
